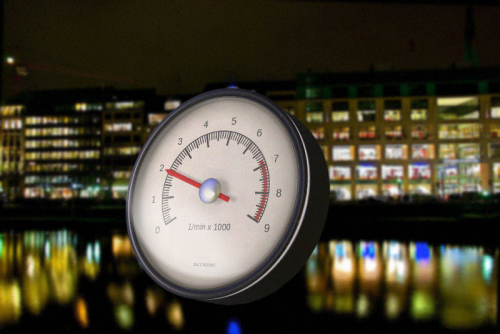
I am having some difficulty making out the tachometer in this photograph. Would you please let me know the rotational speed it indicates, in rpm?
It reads 2000 rpm
